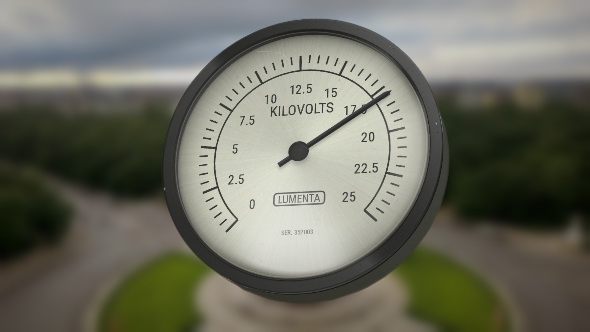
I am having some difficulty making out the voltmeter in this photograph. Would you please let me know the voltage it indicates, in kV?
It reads 18 kV
